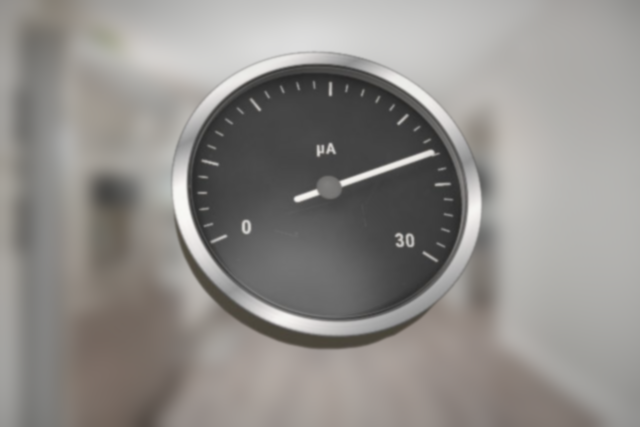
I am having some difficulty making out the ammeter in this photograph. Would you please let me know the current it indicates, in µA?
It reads 23 µA
